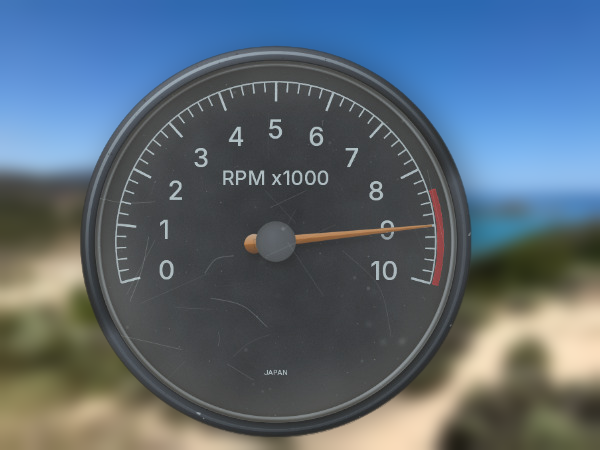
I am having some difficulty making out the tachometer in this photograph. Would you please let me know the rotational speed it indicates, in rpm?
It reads 9000 rpm
